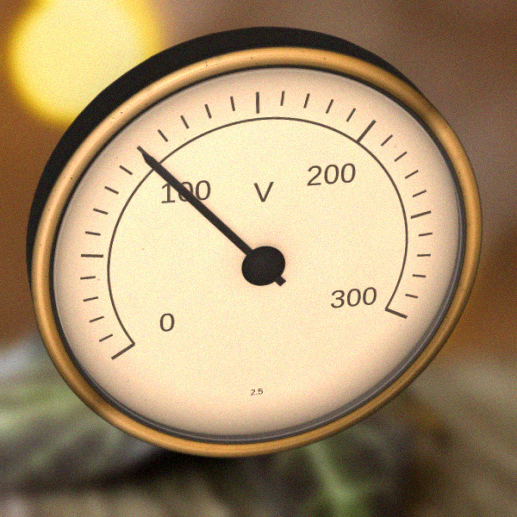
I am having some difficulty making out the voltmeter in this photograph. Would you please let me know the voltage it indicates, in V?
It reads 100 V
